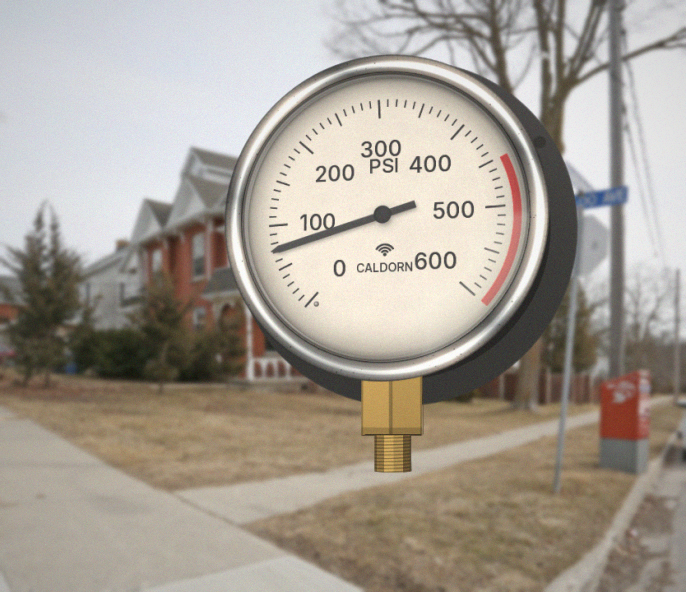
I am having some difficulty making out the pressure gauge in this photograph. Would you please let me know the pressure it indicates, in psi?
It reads 70 psi
